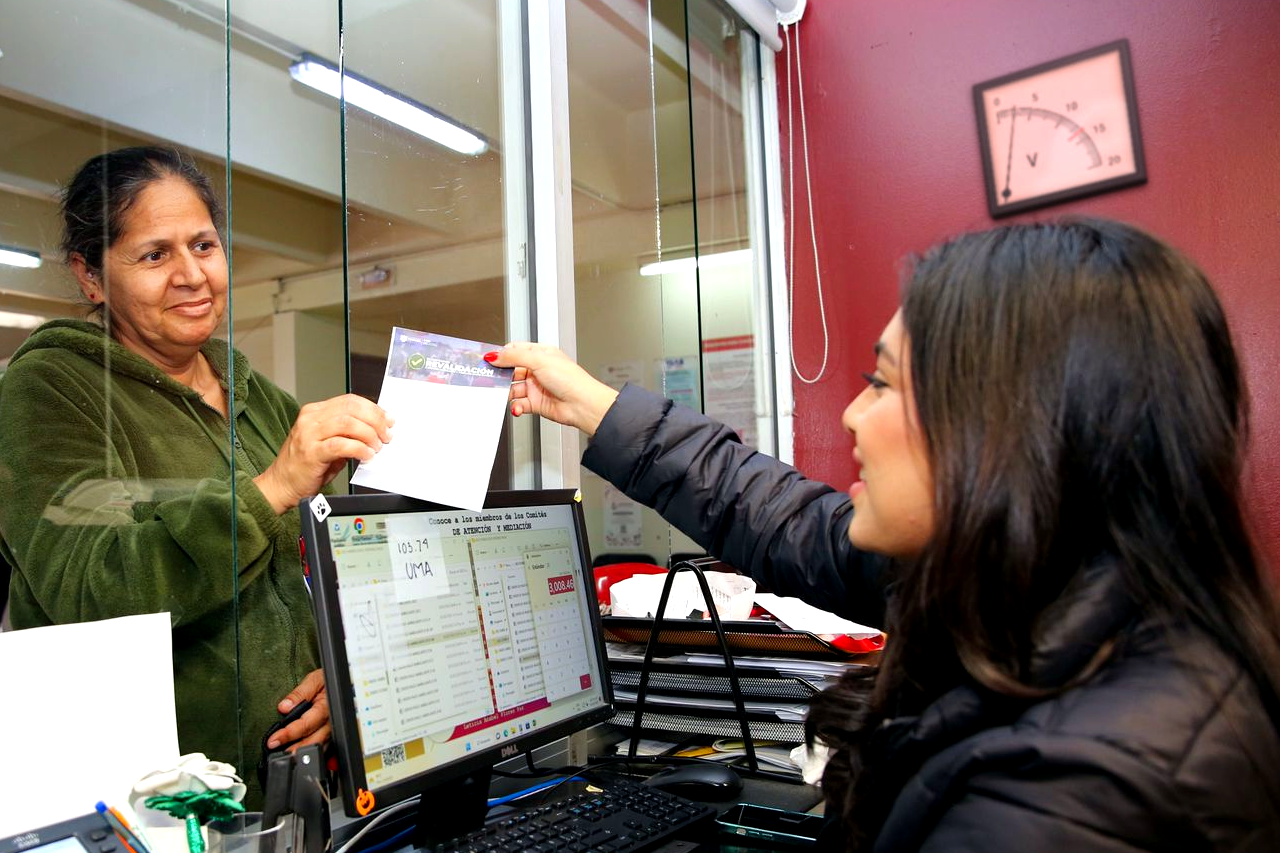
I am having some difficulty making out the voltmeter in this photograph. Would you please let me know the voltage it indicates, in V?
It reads 2.5 V
